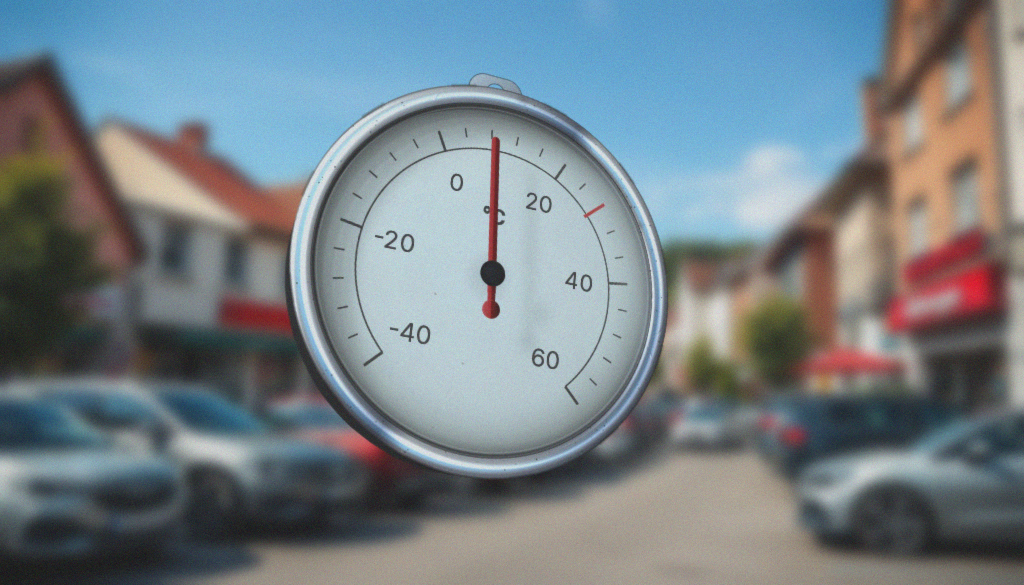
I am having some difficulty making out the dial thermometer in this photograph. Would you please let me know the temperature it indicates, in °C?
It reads 8 °C
